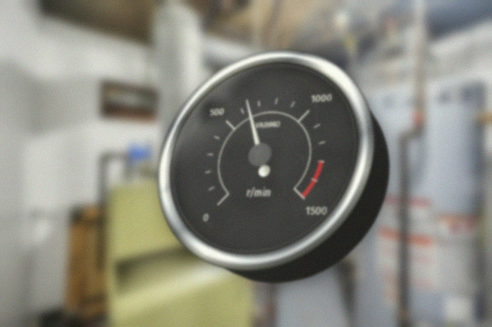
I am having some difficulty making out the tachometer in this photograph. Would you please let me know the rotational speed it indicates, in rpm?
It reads 650 rpm
